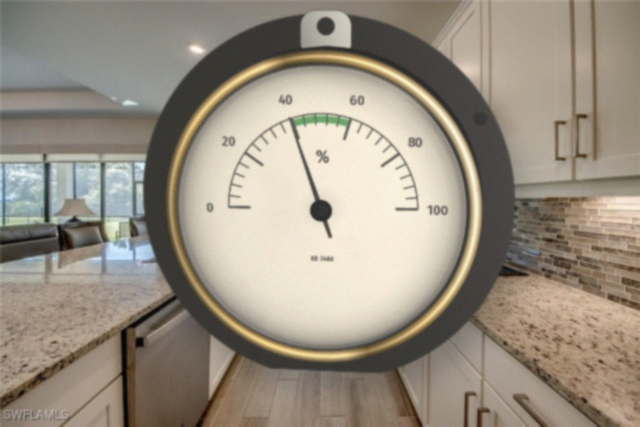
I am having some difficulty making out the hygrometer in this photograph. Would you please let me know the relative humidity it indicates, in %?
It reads 40 %
